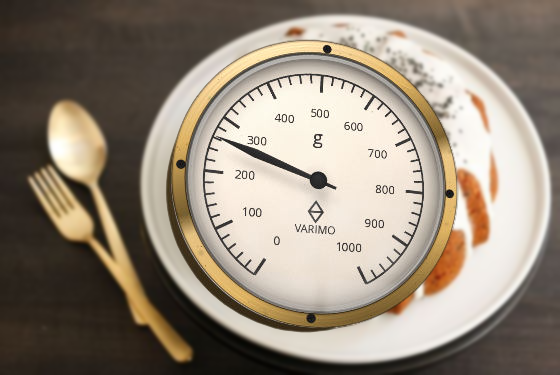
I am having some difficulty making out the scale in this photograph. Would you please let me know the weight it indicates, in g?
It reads 260 g
